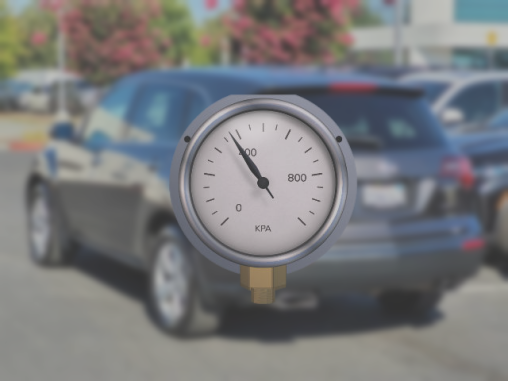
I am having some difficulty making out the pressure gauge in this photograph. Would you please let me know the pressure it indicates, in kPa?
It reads 375 kPa
